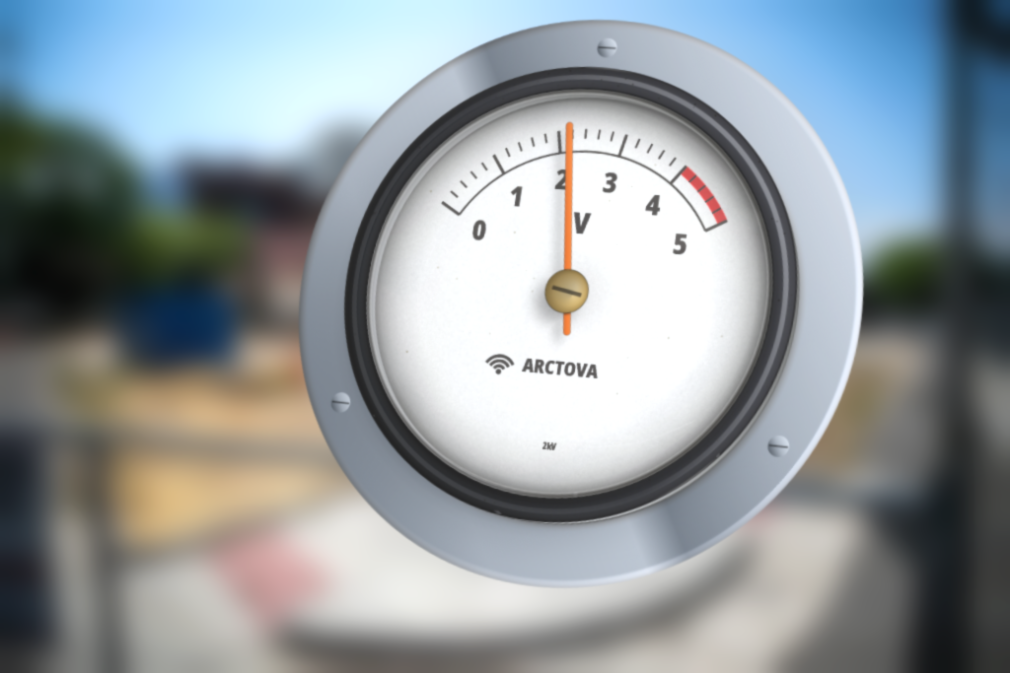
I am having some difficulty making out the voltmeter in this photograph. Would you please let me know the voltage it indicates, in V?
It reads 2.2 V
